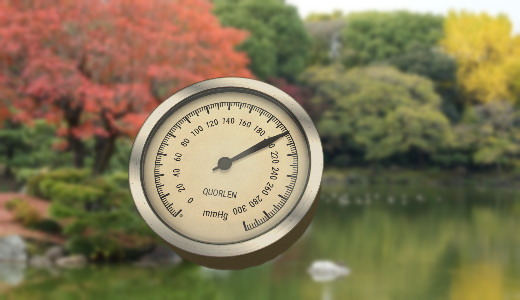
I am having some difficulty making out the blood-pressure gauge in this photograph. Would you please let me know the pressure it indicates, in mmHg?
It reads 200 mmHg
